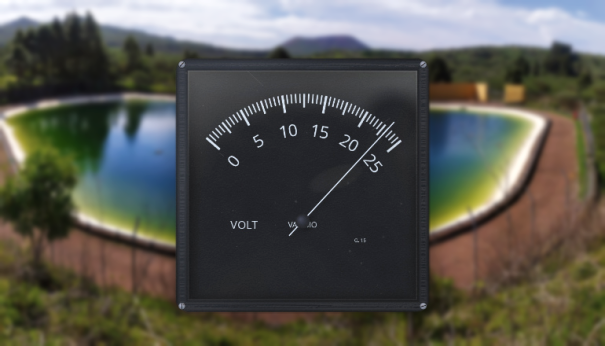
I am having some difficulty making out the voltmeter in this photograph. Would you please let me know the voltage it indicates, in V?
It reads 23 V
